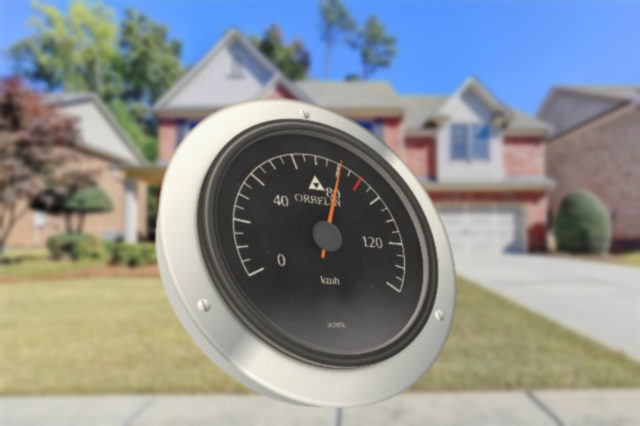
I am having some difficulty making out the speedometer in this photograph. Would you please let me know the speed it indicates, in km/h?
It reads 80 km/h
